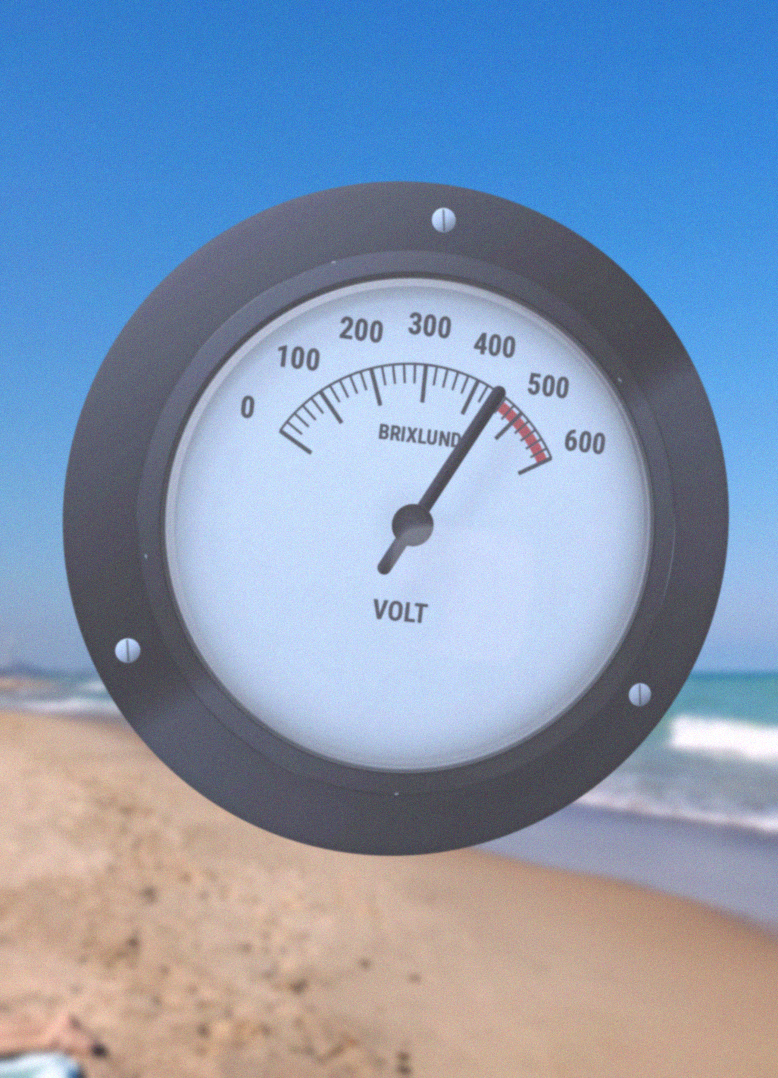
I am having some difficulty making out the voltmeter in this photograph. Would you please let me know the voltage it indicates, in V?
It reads 440 V
